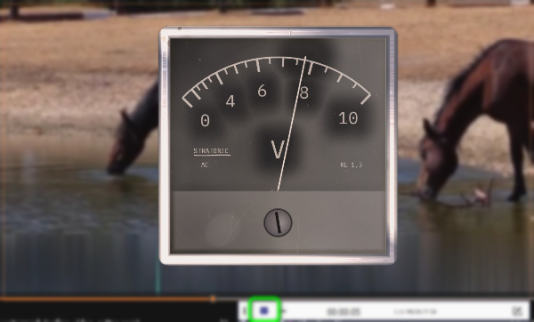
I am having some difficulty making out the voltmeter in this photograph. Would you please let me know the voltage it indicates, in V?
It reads 7.75 V
